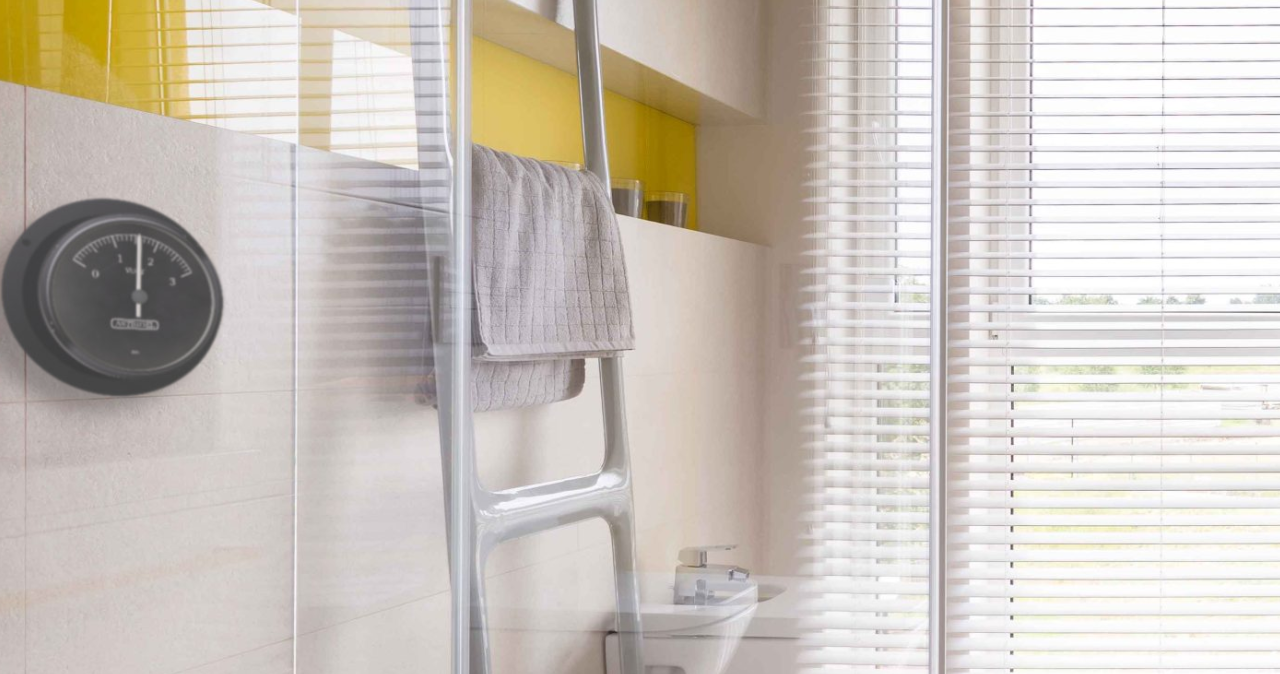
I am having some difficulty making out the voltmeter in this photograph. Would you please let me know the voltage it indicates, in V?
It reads 1.5 V
